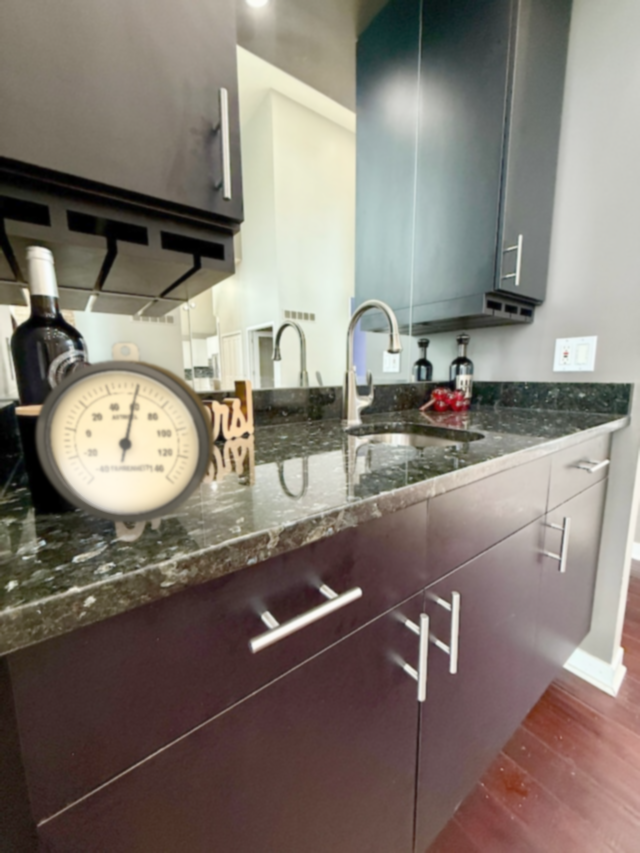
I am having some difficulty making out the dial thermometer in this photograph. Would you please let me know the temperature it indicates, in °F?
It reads 60 °F
